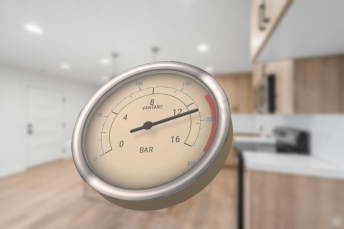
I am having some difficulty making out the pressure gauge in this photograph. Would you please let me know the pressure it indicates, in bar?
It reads 13 bar
